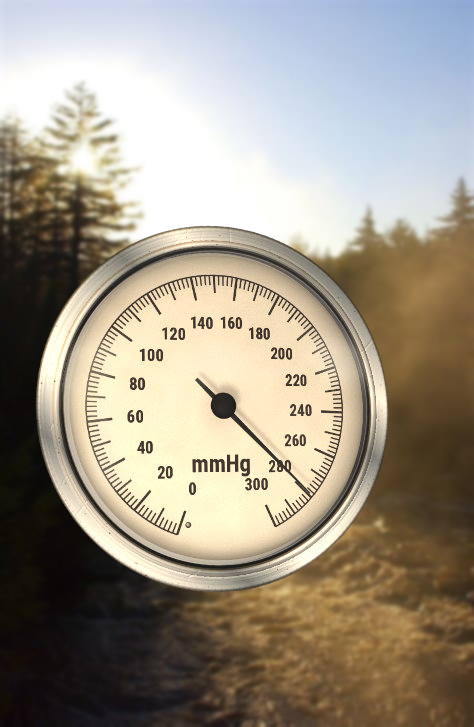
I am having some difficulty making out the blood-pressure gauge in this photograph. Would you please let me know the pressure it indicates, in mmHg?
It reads 280 mmHg
